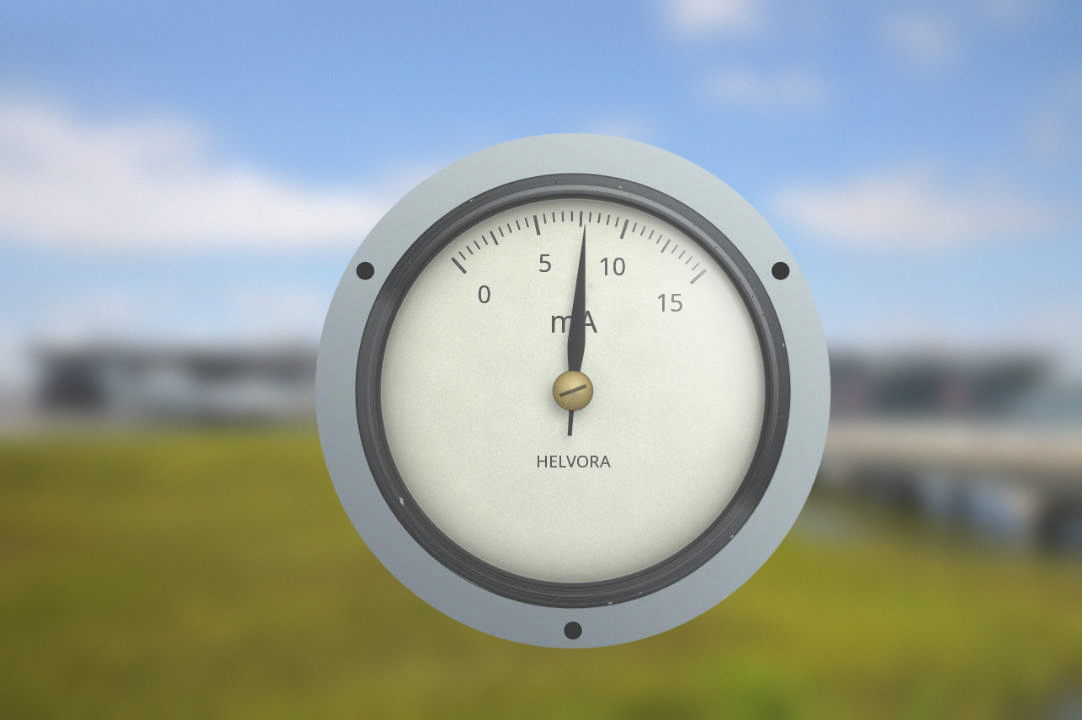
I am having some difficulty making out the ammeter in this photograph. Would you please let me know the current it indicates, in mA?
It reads 7.75 mA
